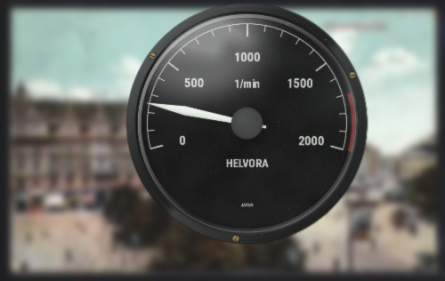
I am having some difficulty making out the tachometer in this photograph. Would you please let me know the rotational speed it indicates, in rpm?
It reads 250 rpm
